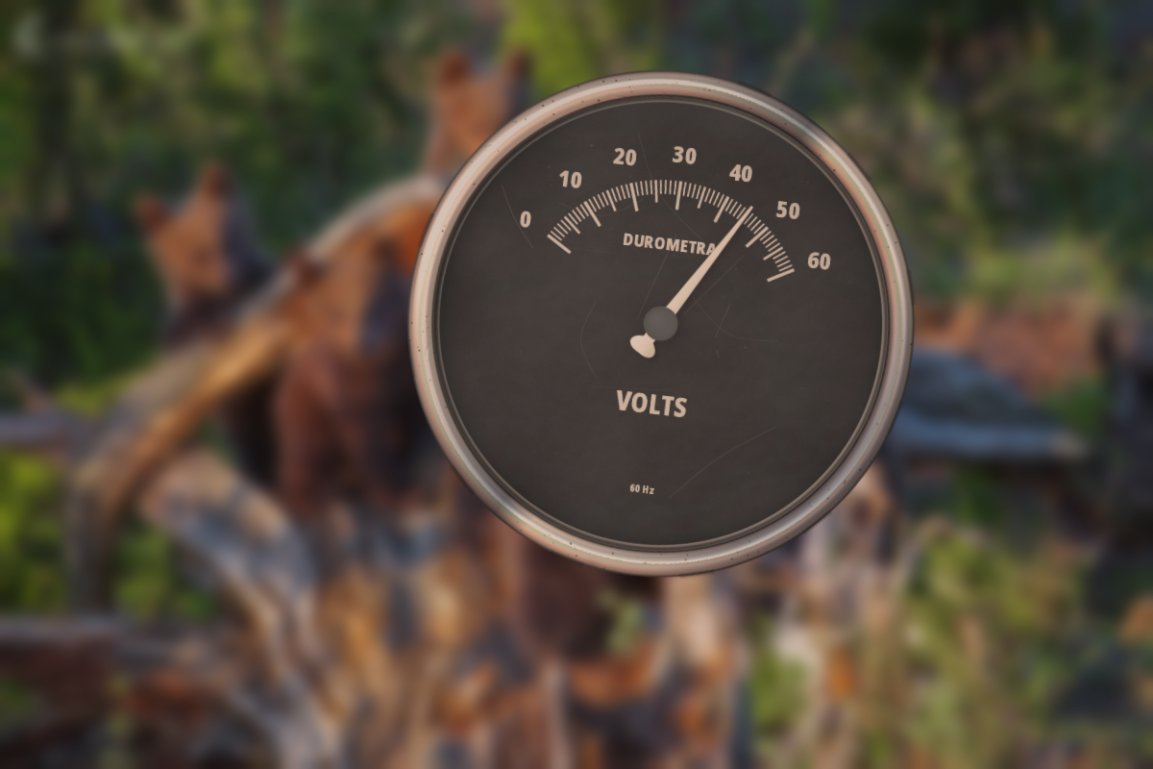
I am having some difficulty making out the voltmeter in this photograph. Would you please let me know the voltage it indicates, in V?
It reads 45 V
